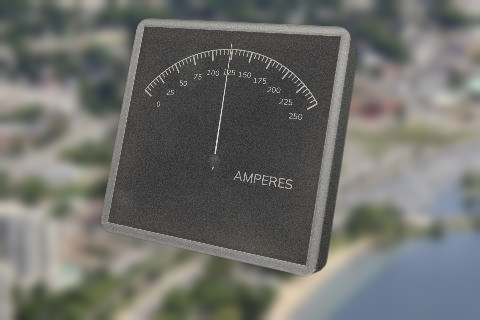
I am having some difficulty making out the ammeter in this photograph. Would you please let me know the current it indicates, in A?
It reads 125 A
